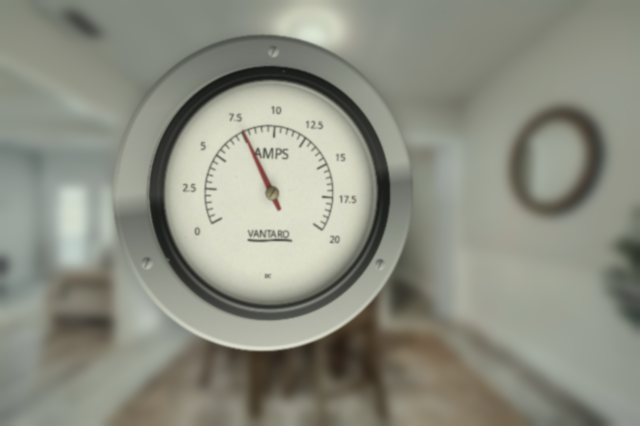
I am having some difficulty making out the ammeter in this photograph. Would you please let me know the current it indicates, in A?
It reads 7.5 A
